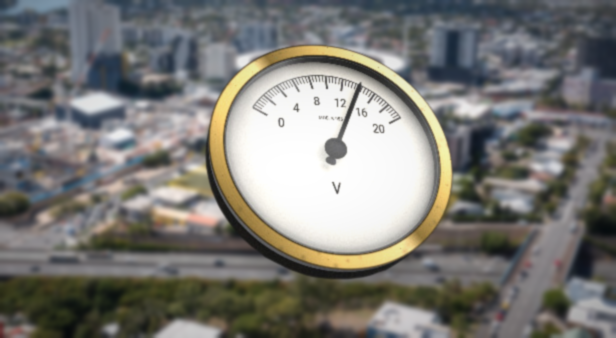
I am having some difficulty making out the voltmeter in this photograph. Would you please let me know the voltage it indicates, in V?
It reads 14 V
